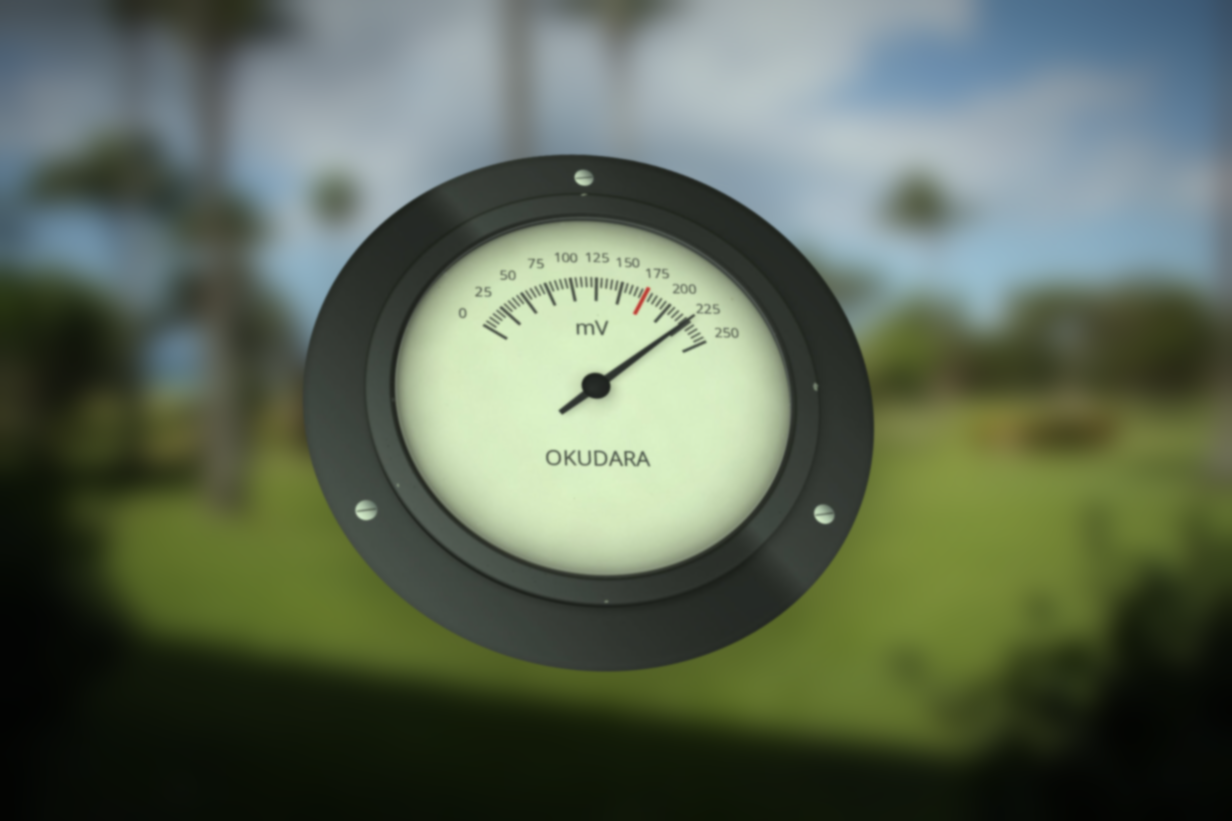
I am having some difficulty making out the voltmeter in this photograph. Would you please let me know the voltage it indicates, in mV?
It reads 225 mV
